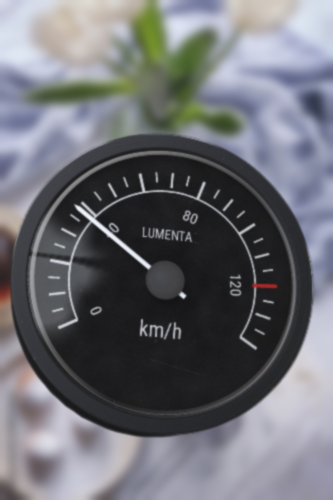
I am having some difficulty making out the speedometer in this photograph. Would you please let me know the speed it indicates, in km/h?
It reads 37.5 km/h
